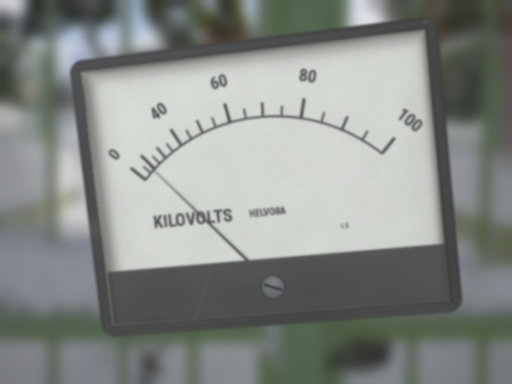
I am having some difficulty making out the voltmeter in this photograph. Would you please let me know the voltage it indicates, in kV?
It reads 20 kV
